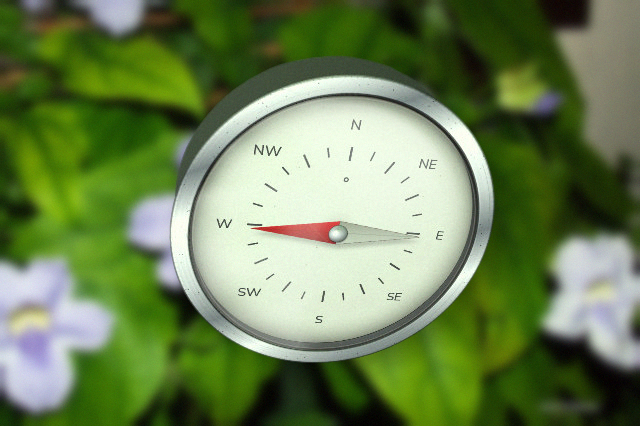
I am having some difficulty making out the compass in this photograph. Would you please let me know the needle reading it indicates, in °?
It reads 270 °
